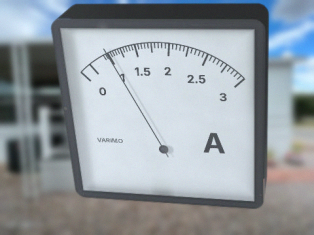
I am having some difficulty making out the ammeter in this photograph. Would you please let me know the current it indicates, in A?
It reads 1 A
